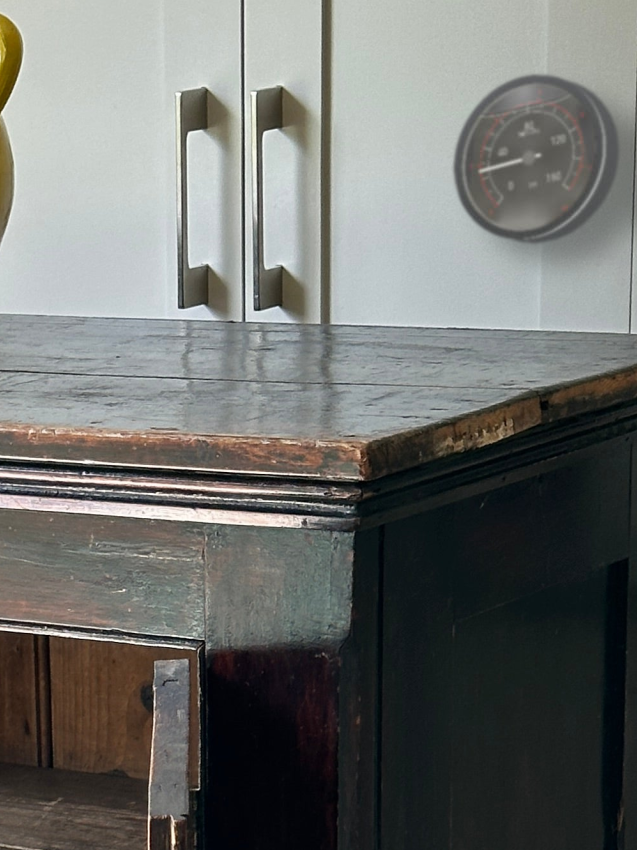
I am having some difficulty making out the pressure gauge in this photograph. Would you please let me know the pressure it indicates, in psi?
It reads 25 psi
